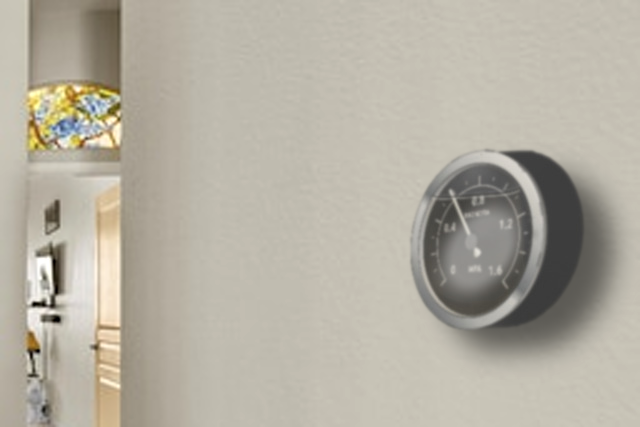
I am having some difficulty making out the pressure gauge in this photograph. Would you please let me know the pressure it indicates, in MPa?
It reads 0.6 MPa
